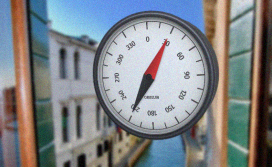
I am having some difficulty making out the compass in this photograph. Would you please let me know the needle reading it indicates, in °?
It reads 30 °
